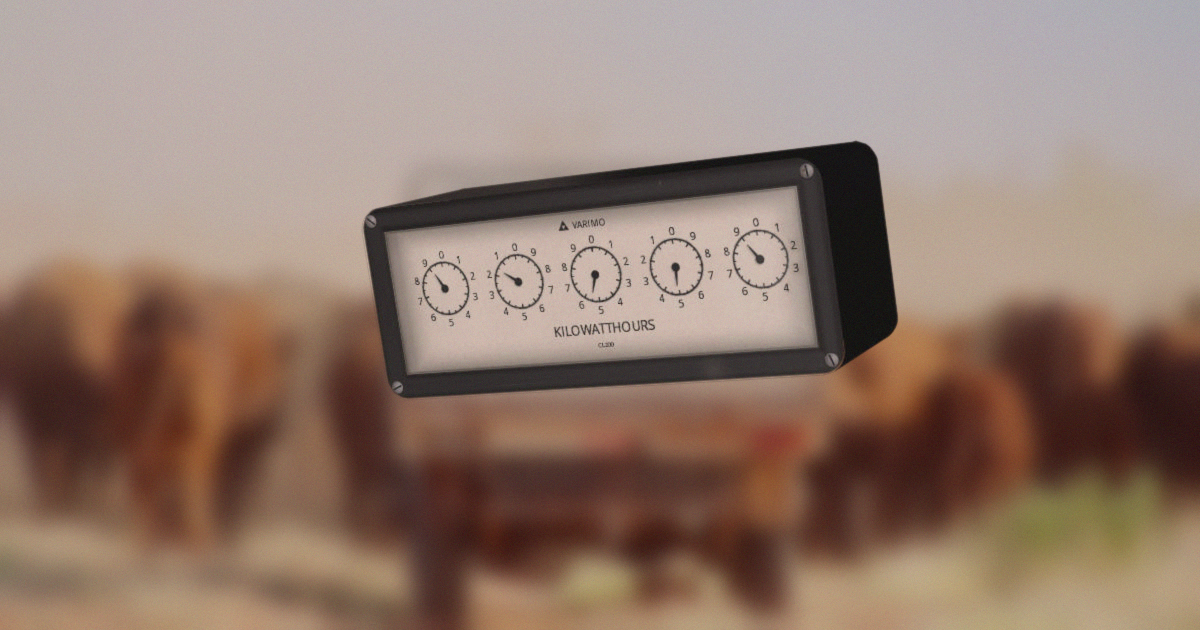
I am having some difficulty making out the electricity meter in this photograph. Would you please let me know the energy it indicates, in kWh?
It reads 91549 kWh
